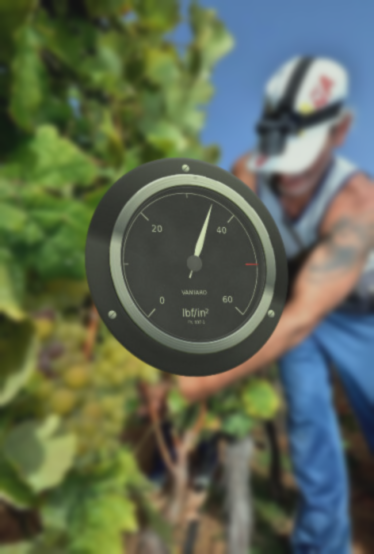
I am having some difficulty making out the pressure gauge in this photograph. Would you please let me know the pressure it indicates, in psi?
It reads 35 psi
